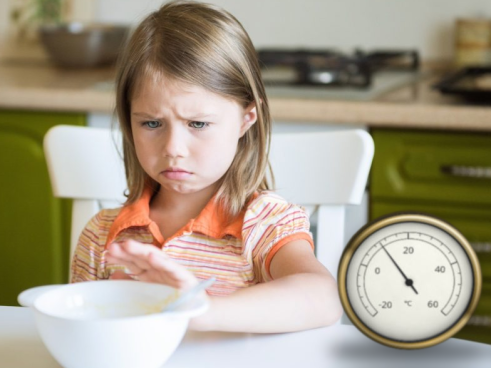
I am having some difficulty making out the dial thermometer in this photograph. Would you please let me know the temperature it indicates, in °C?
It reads 10 °C
